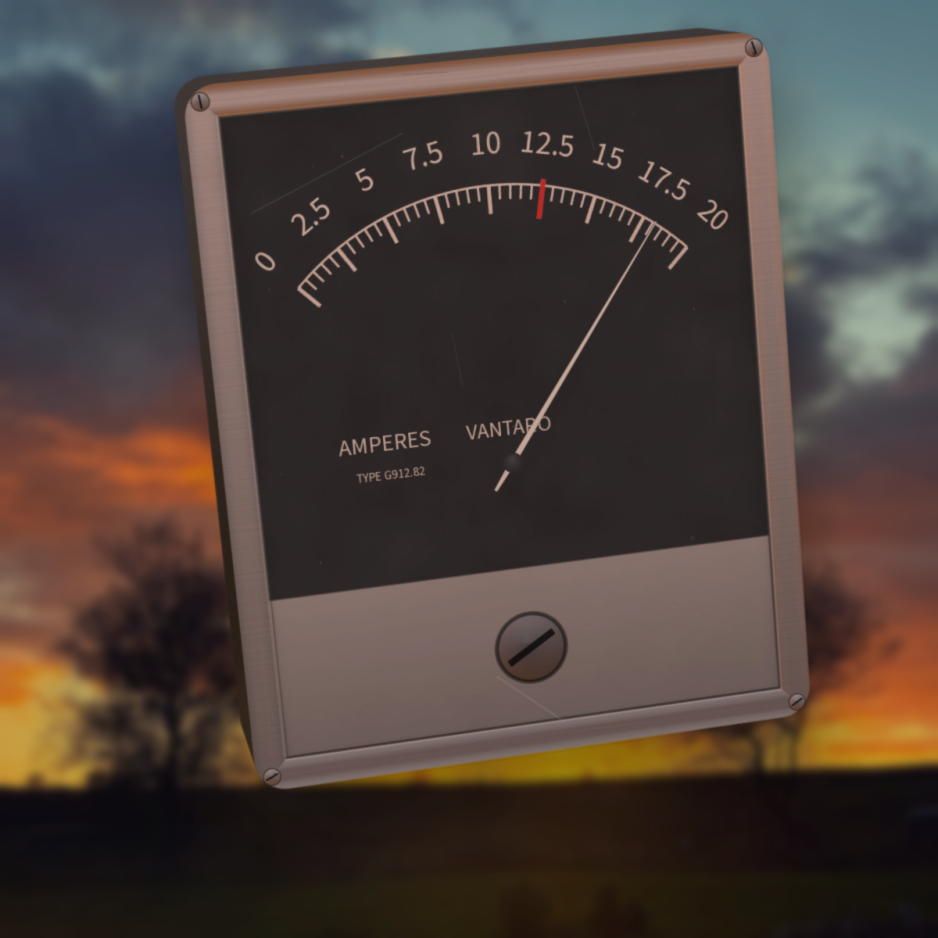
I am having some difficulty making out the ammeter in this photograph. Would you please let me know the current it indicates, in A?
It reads 18 A
